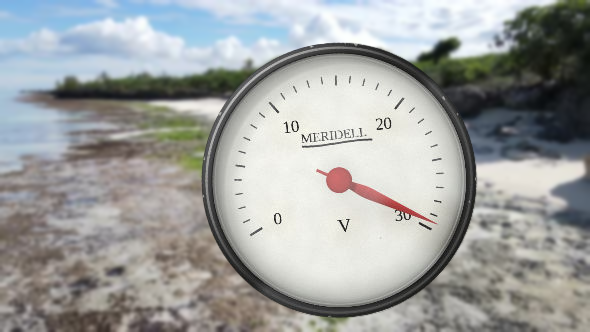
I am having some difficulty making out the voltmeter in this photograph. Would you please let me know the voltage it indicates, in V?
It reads 29.5 V
